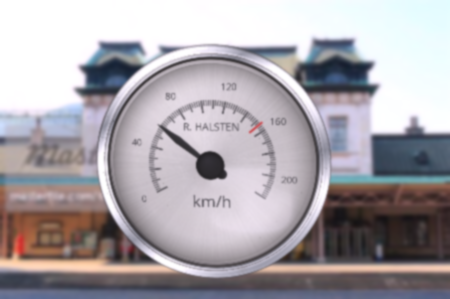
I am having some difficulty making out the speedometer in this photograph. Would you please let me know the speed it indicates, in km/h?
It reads 60 km/h
